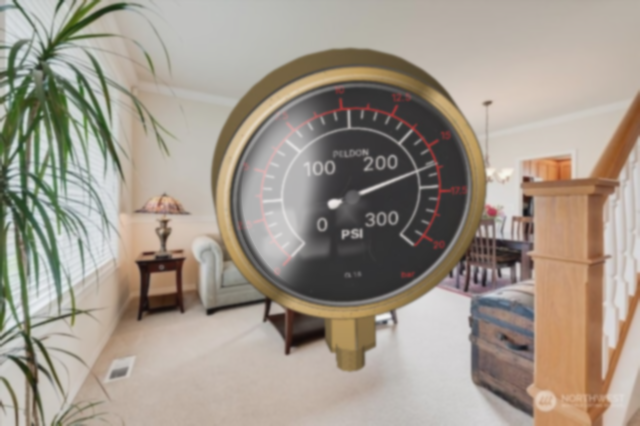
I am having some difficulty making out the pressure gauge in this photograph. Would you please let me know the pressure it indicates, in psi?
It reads 230 psi
